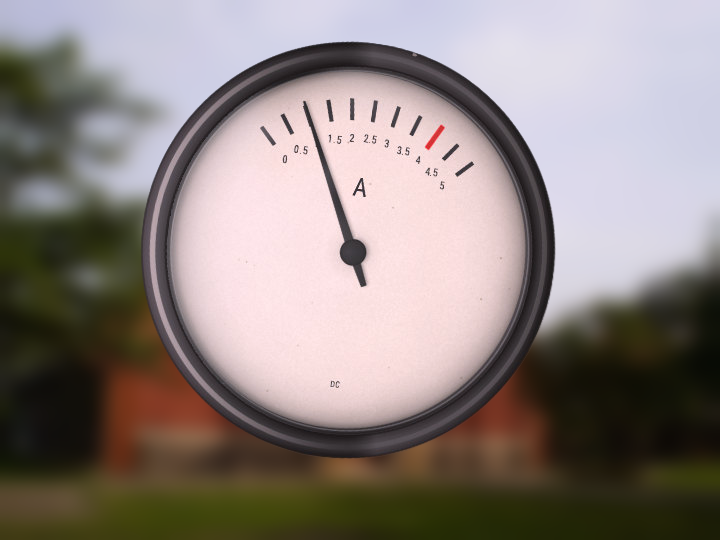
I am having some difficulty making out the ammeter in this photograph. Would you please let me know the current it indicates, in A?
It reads 1 A
